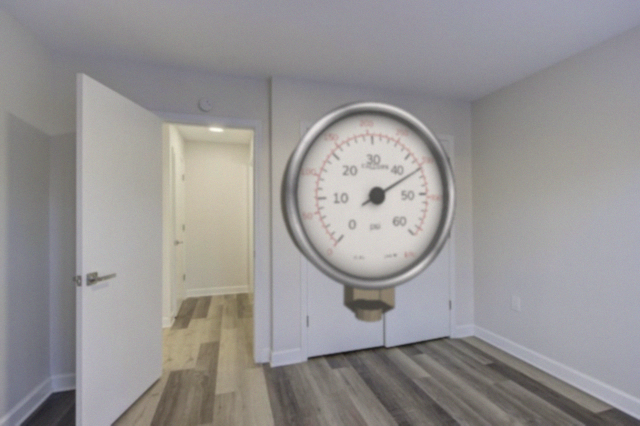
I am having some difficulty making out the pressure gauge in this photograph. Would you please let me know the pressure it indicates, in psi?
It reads 44 psi
